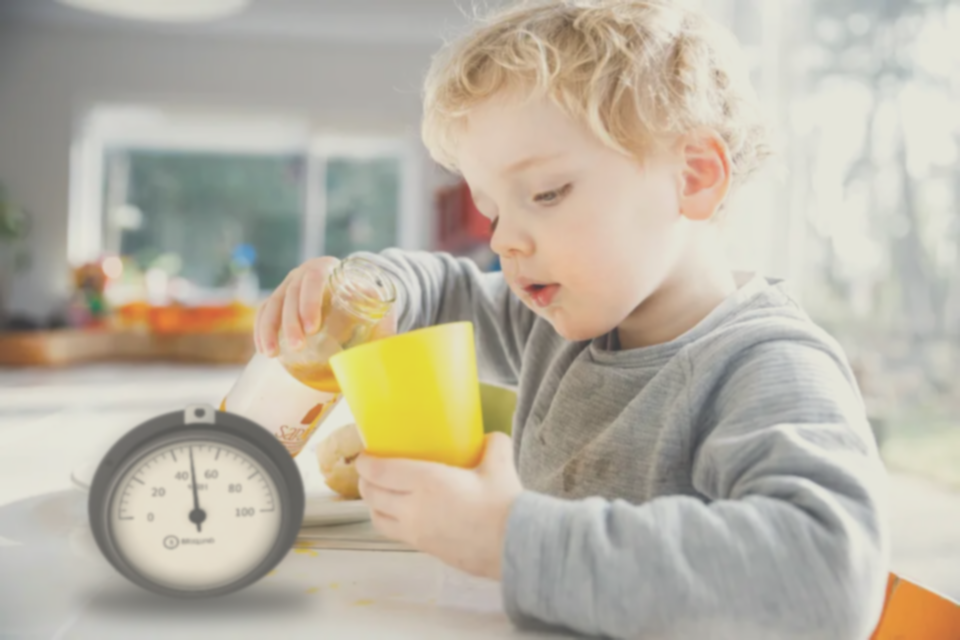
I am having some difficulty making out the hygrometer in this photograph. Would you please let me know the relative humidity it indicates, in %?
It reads 48 %
